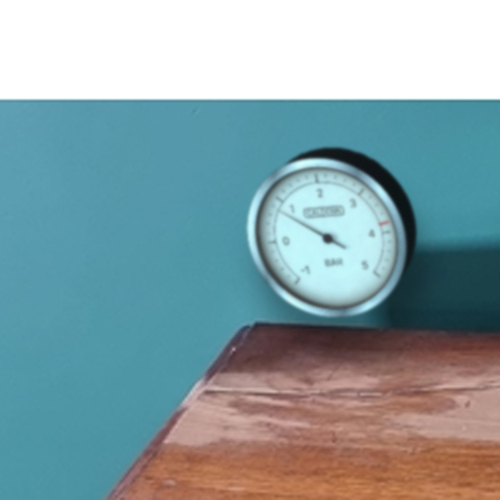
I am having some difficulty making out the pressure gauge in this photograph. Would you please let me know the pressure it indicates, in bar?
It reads 0.8 bar
